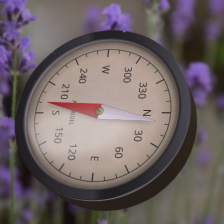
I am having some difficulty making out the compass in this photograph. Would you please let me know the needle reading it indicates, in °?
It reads 190 °
